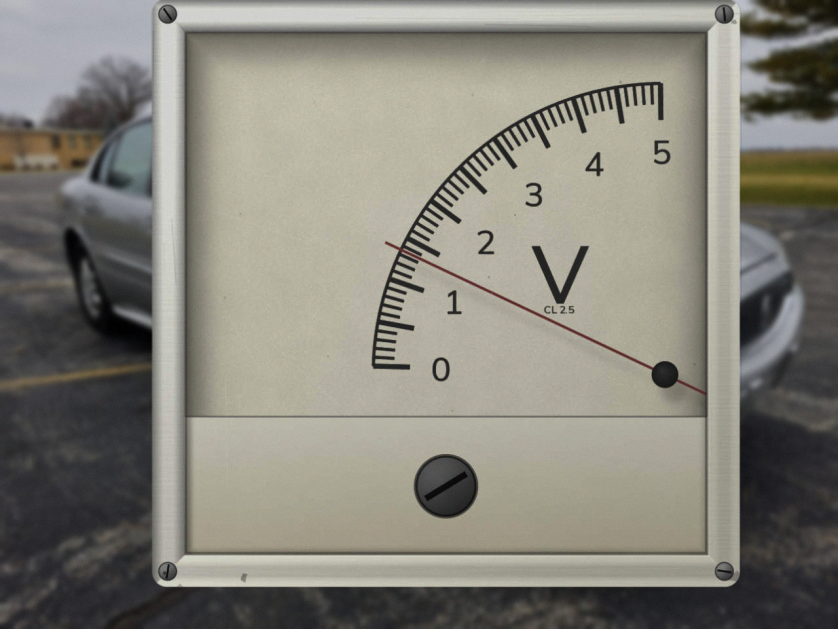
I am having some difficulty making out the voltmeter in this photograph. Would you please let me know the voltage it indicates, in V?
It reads 1.35 V
